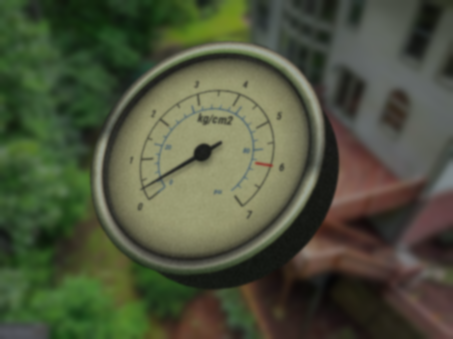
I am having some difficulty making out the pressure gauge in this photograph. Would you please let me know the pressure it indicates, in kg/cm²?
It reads 0.25 kg/cm²
